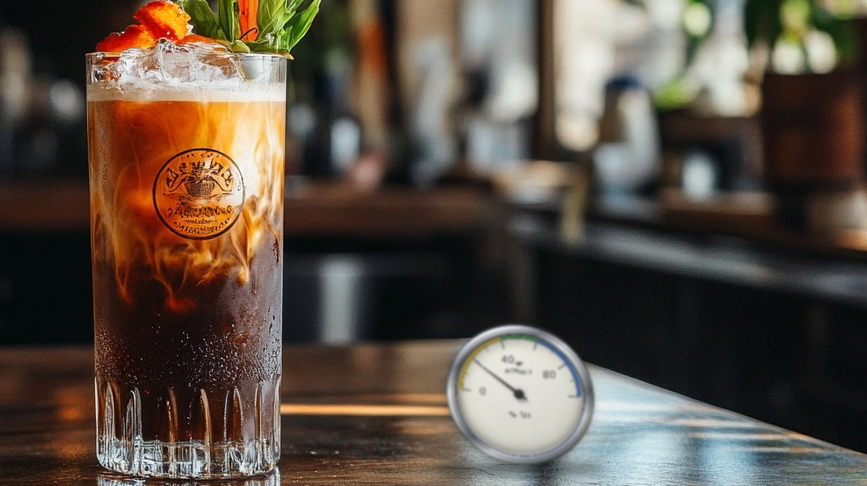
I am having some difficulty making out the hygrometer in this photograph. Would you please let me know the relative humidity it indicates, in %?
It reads 20 %
